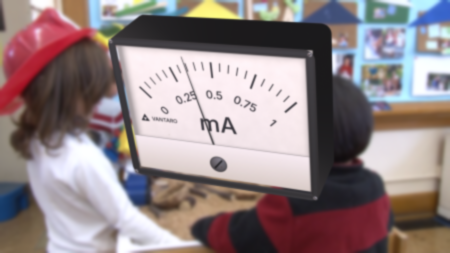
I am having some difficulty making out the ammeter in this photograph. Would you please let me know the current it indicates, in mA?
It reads 0.35 mA
